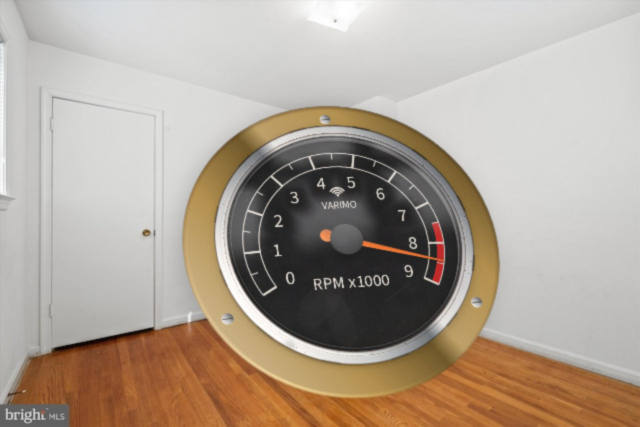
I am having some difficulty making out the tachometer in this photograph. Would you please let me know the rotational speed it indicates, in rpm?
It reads 8500 rpm
